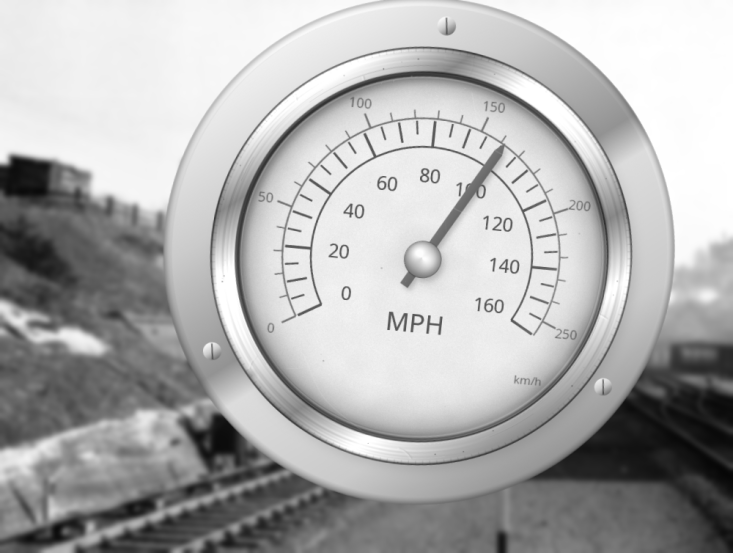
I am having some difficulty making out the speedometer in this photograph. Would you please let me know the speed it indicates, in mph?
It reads 100 mph
